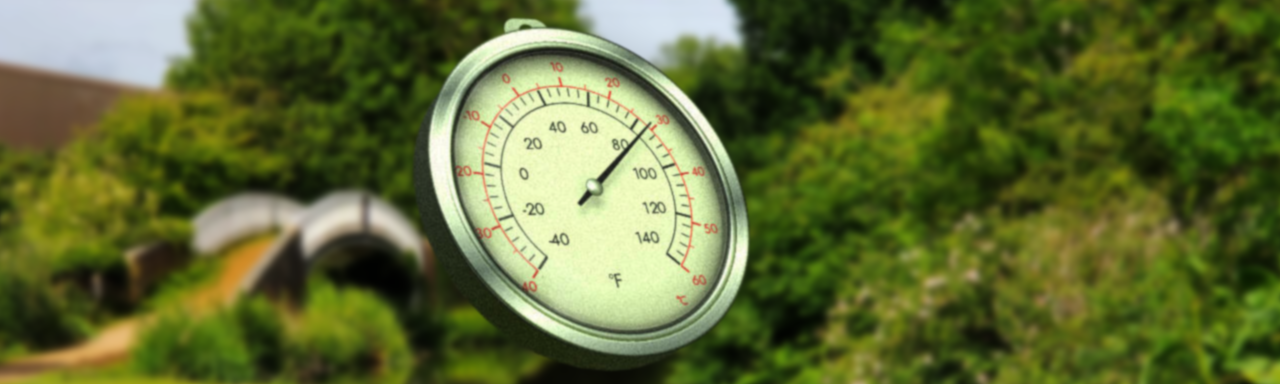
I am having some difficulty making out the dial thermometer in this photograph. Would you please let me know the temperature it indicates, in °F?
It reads 84 °F
